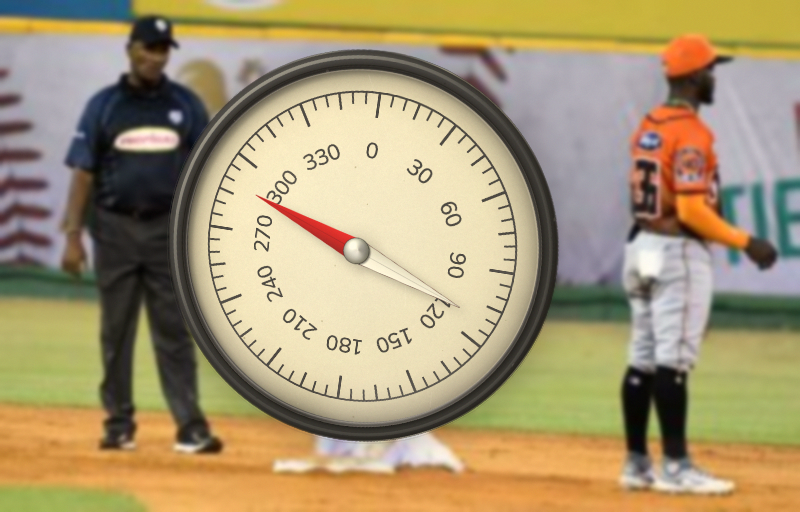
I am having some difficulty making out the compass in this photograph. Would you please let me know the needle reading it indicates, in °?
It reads 290 °
